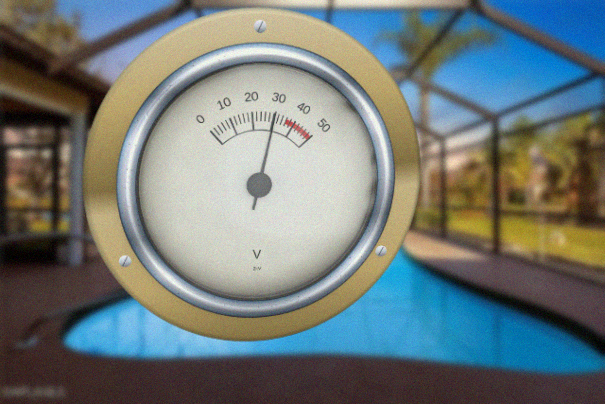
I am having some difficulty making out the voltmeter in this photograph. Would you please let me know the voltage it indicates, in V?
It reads 30 V
